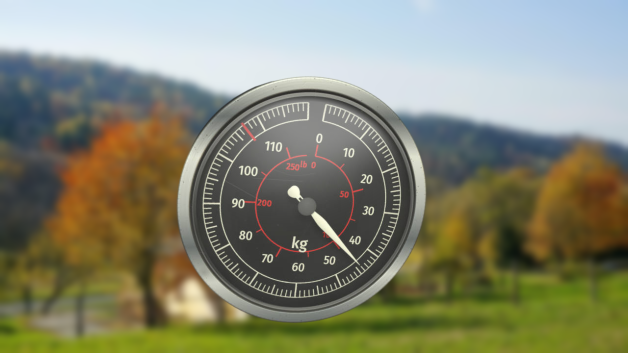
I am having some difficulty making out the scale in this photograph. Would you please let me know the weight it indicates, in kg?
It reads 44 kg
